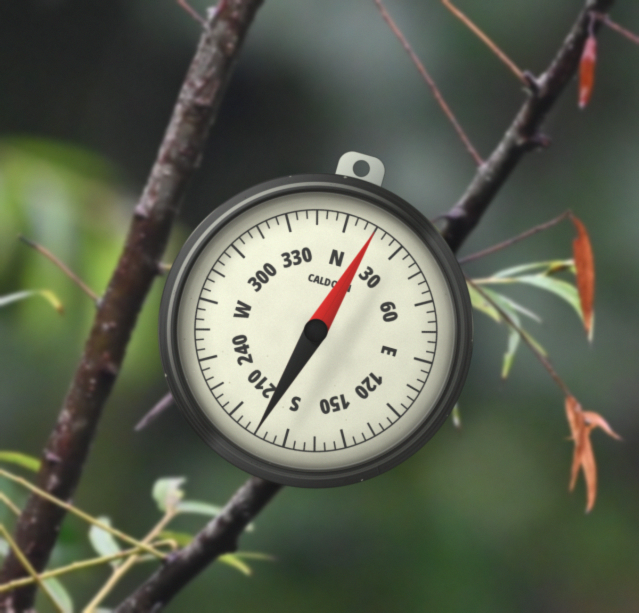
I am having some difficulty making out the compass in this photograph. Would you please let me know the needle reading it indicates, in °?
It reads 15 °
